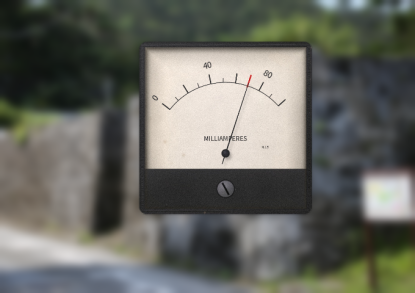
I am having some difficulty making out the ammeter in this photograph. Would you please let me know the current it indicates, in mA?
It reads 70 mA
